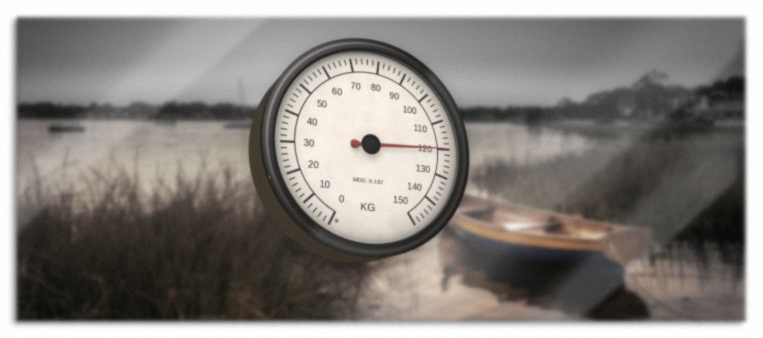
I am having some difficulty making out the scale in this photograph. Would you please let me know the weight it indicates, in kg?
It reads 120 kg
